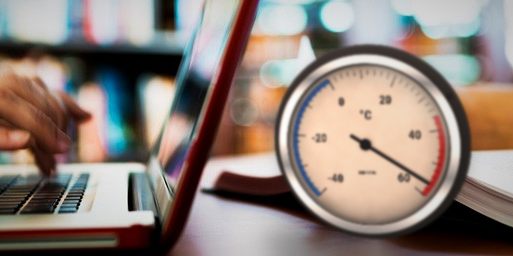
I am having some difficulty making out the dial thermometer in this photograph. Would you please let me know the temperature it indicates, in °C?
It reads 56 °C
